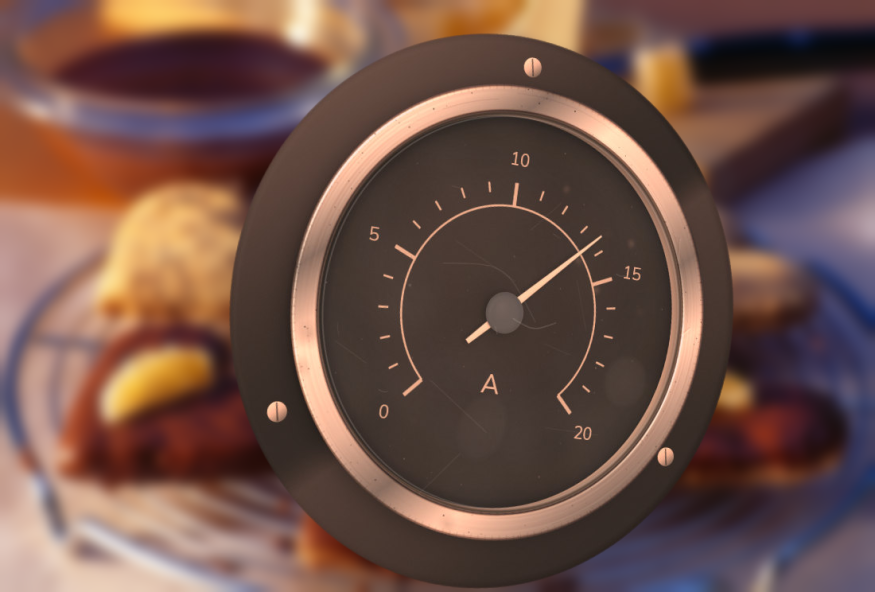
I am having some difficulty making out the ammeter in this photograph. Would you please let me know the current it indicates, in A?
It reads 13.5 A
